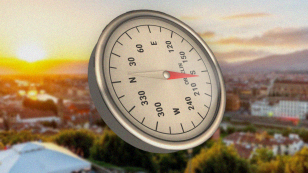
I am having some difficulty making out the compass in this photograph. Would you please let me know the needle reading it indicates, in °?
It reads 187.5 °
